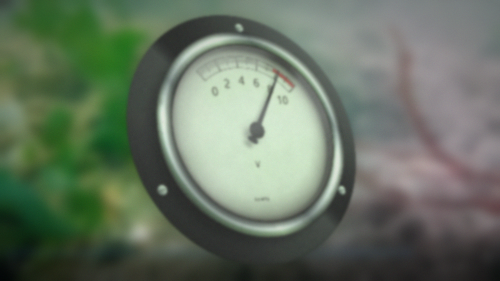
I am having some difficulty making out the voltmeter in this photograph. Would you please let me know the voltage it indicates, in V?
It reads 8 V
